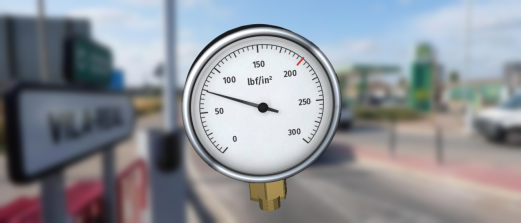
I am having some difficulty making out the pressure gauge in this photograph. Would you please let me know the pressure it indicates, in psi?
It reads 75 psi
